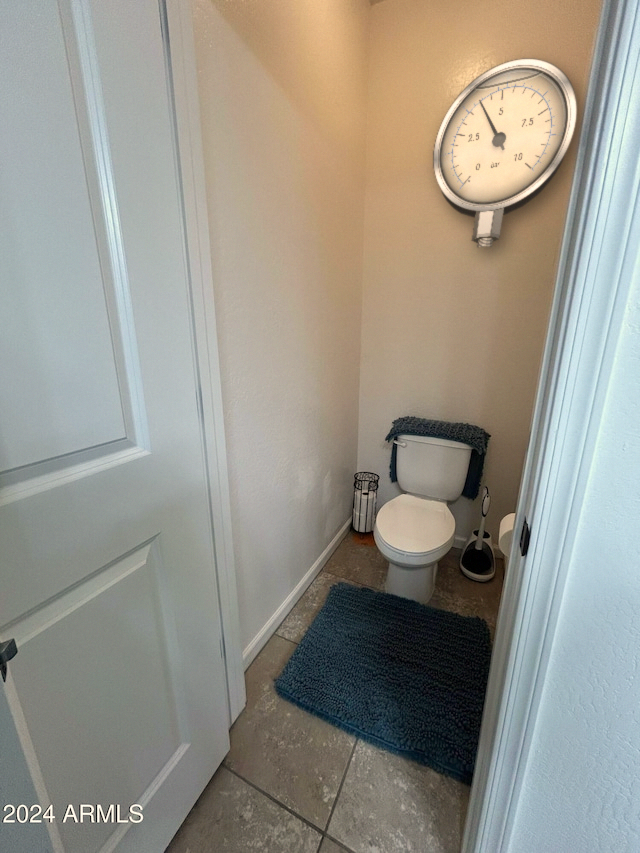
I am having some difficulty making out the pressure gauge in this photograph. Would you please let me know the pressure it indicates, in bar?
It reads 4 bar
